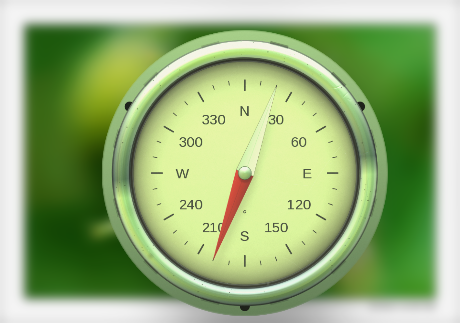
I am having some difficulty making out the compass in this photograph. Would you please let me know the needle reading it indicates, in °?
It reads 200 °
